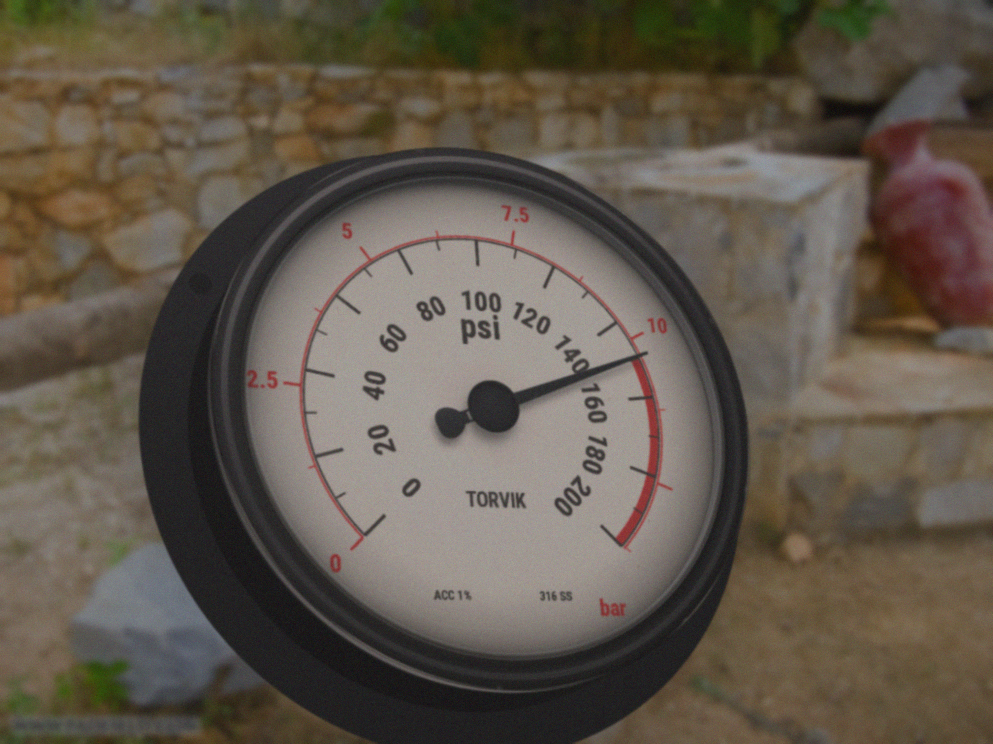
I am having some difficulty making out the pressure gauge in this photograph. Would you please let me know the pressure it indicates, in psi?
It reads 150 psi
